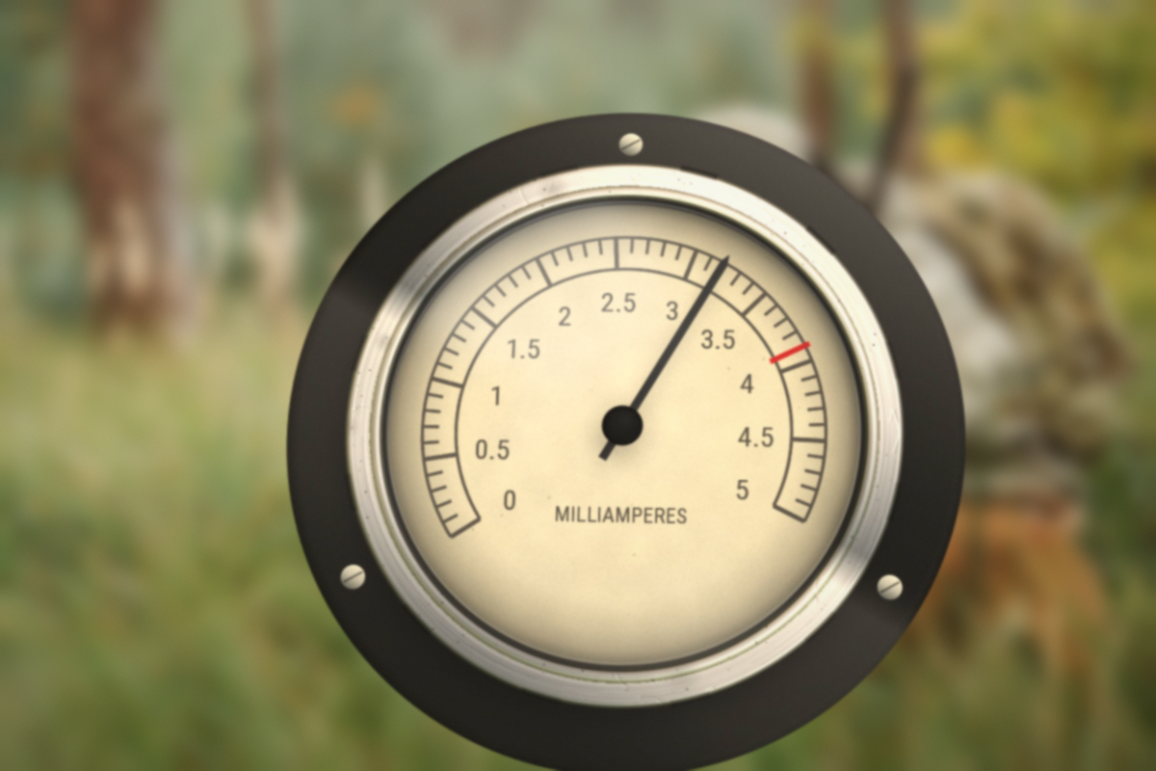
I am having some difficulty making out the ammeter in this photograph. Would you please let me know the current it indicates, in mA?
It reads 3.2 mA
